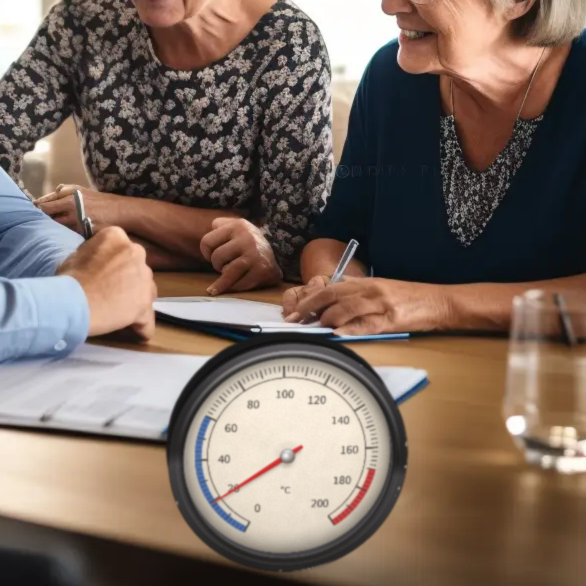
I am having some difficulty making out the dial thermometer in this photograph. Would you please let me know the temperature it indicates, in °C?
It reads 20 °C
